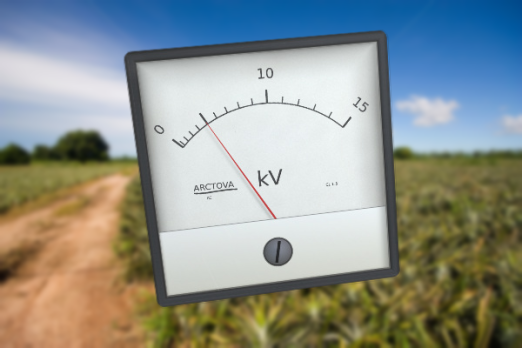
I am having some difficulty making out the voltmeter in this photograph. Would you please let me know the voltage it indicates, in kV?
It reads 5 kV
